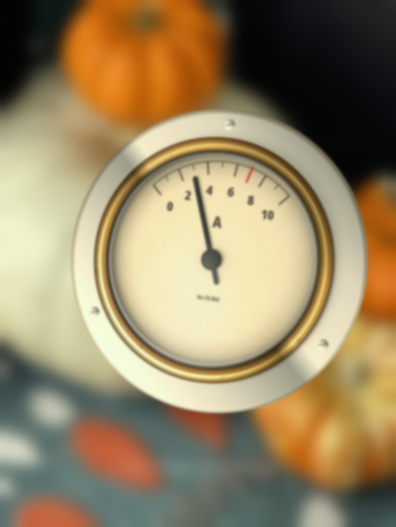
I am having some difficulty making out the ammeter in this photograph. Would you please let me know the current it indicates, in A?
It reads 3 A
